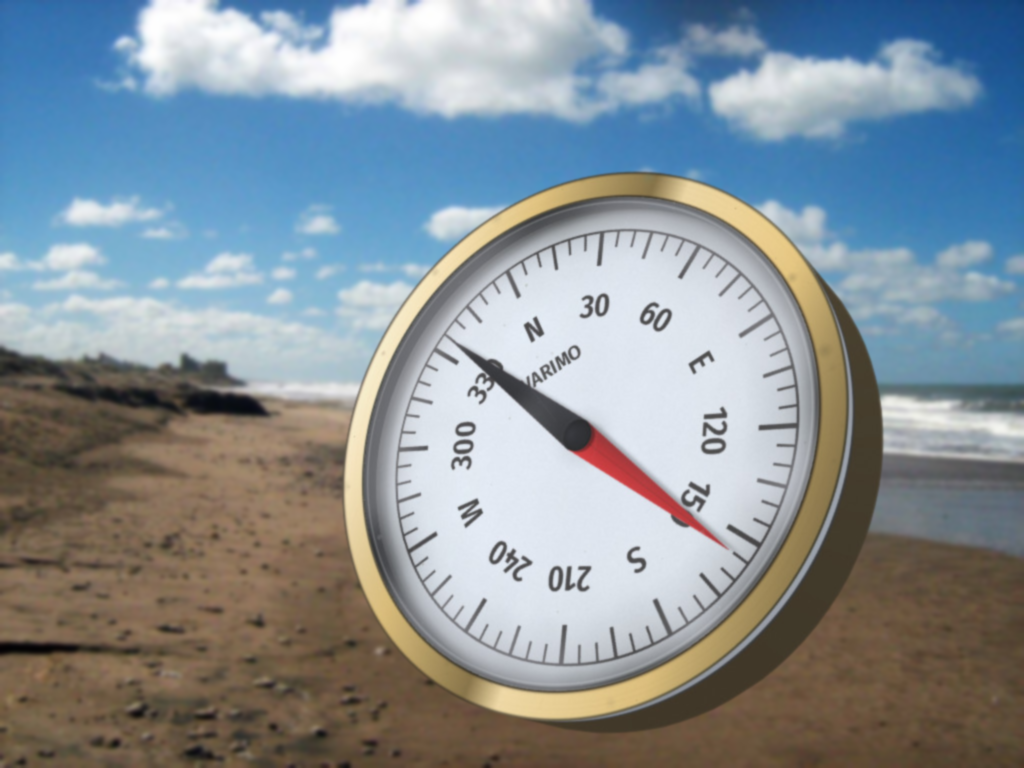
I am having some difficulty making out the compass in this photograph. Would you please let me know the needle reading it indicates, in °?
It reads 155 °
